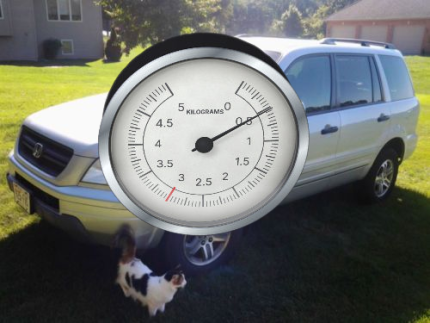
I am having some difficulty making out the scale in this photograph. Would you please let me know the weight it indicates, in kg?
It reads 0.5 kg
